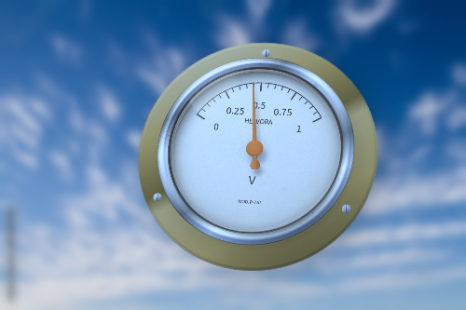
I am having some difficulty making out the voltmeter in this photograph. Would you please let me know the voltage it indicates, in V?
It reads 0.45 V
